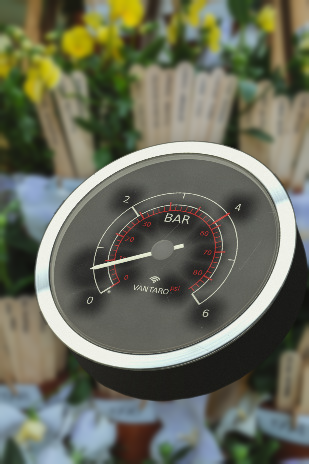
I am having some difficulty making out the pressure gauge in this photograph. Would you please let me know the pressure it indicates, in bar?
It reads 0.5 bar
